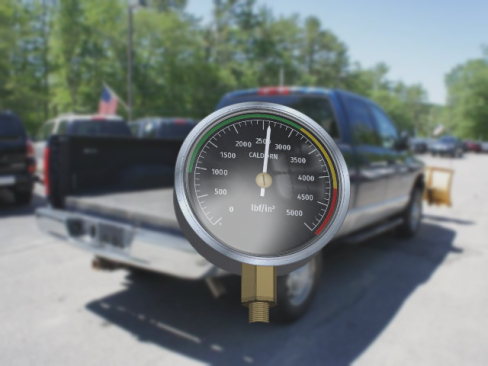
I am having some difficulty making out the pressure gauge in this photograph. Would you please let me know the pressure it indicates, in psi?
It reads 2600 psi
